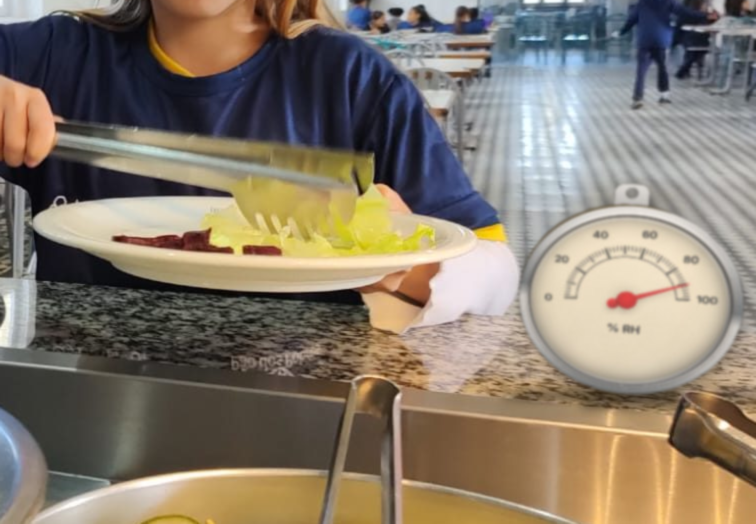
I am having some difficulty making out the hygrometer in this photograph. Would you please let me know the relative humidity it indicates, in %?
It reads 90 %
